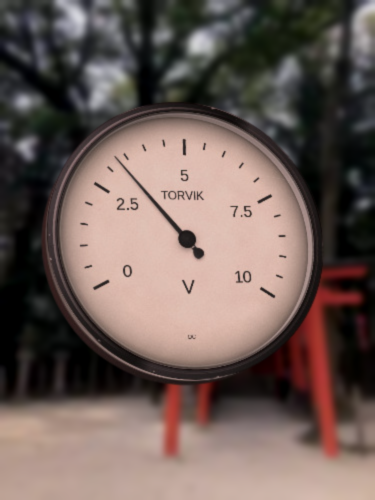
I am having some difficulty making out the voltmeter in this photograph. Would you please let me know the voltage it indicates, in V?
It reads 3.25 V
